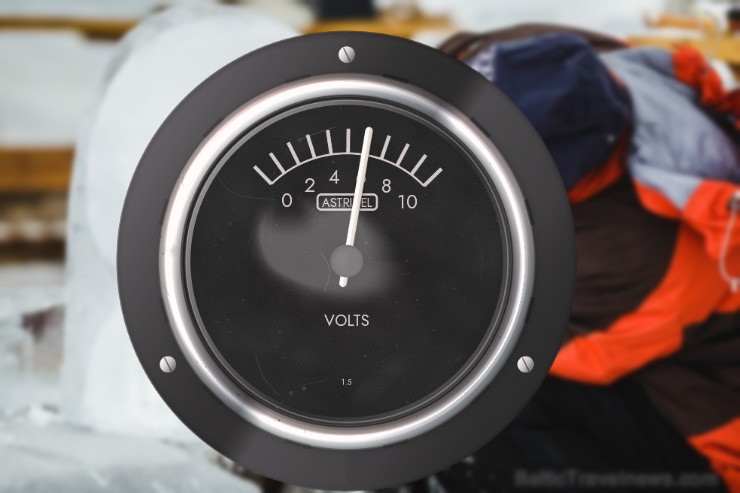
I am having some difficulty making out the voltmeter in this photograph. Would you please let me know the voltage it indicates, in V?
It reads 6 V
